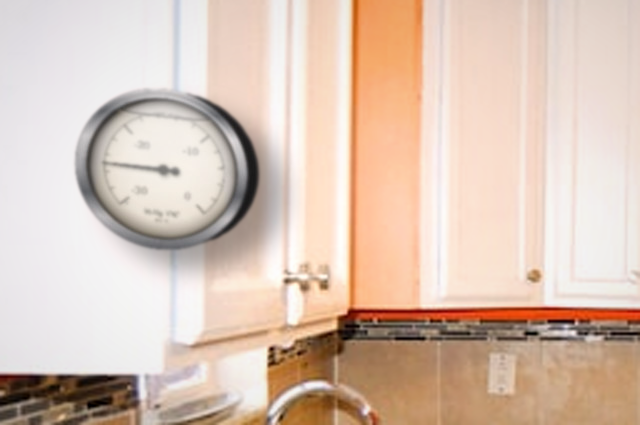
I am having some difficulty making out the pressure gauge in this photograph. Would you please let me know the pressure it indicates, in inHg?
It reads -25 inHg
